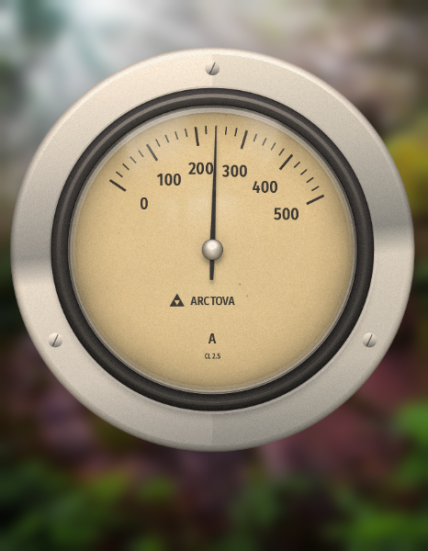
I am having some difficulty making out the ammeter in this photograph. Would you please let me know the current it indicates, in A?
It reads 240 A
